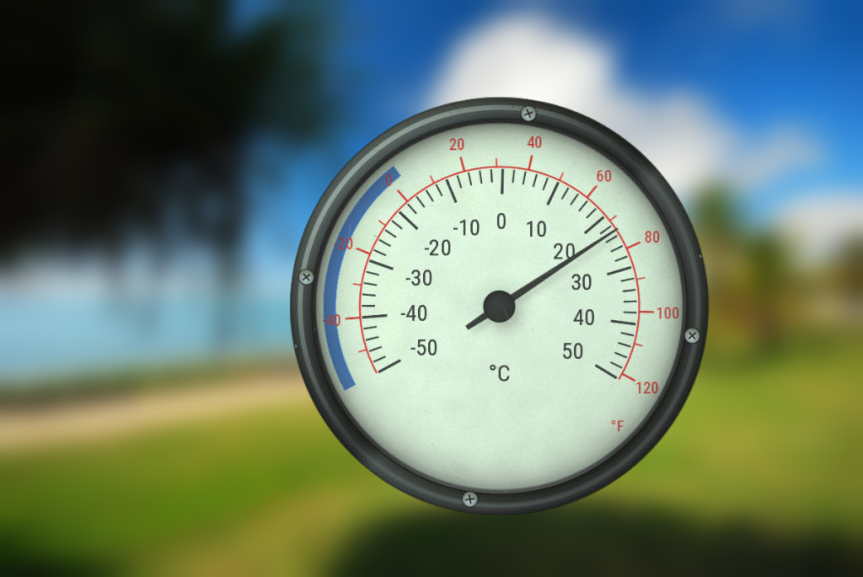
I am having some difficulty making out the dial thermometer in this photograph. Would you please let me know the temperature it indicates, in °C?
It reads 23 °C
